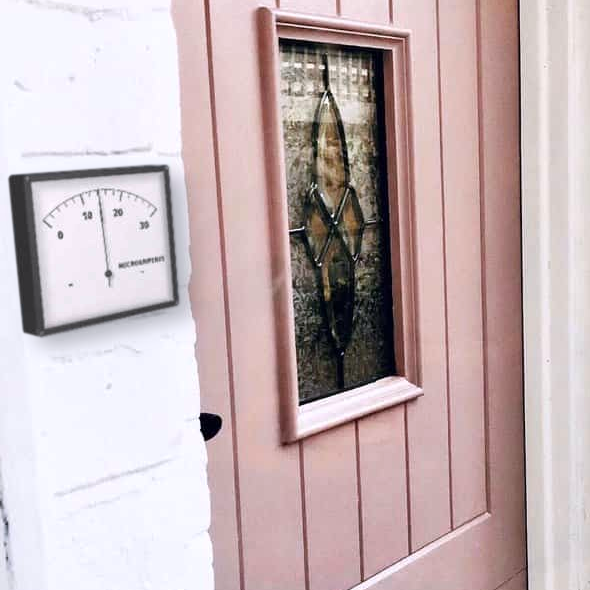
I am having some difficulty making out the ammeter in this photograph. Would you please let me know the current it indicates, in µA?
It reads 14 µA
